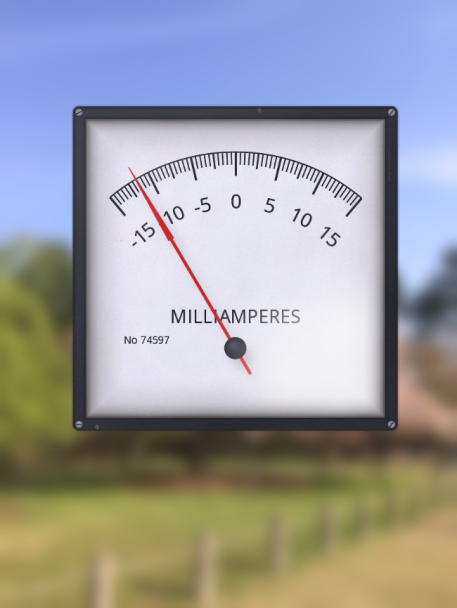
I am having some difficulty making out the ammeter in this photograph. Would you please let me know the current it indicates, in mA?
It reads -11.5 mA
